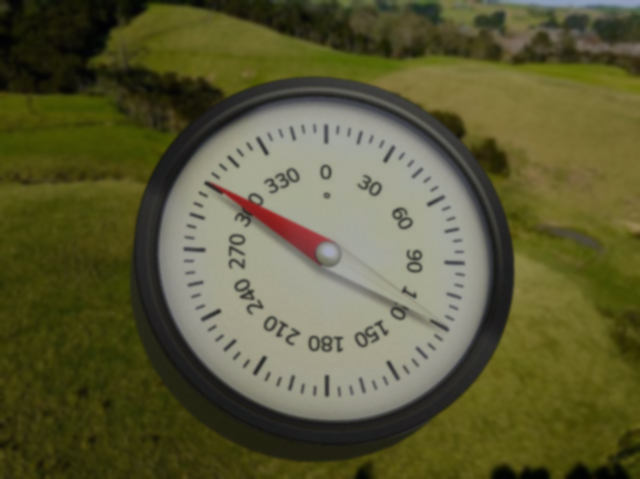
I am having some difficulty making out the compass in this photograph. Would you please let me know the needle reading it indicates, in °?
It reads 300 °
